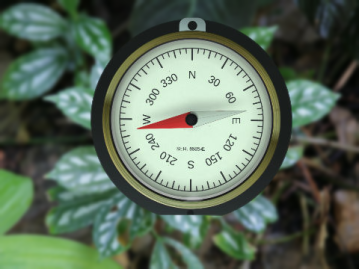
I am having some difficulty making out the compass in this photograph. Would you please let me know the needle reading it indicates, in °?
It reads 260 °
